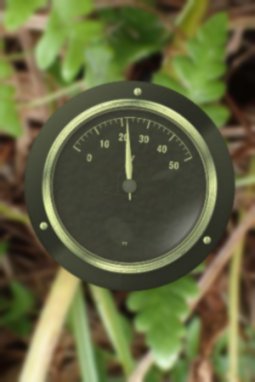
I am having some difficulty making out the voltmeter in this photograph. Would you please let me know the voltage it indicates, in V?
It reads 22 V
